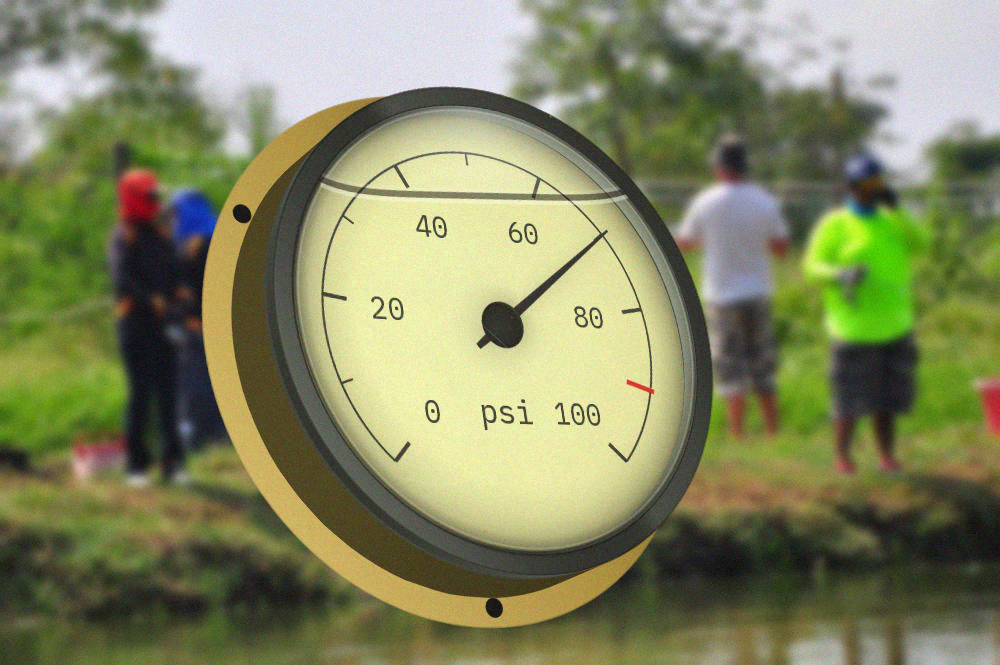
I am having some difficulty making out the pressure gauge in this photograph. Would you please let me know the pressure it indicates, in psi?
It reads 70 psi
